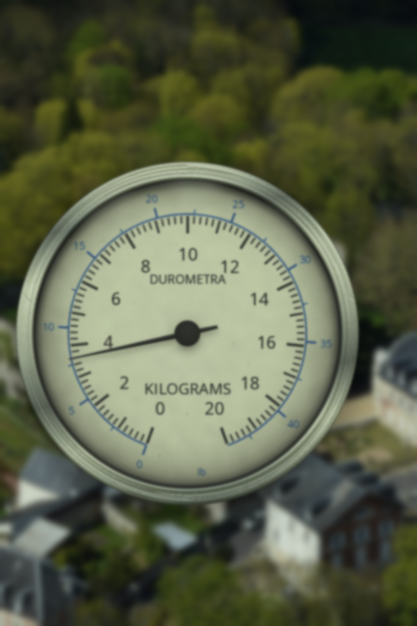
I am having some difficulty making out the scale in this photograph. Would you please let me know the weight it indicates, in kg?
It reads 3.6 kg
